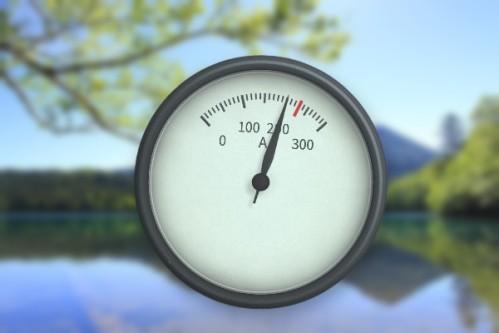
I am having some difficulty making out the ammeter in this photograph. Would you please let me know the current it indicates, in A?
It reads 200 A
